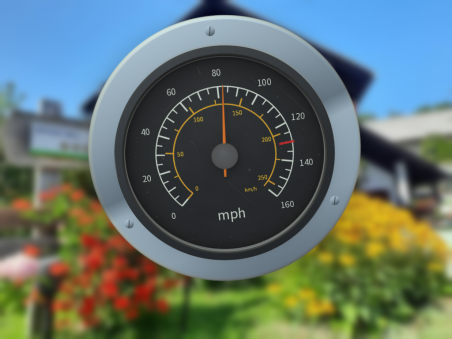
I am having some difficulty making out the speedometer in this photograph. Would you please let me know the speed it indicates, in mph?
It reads 82.5 mph
